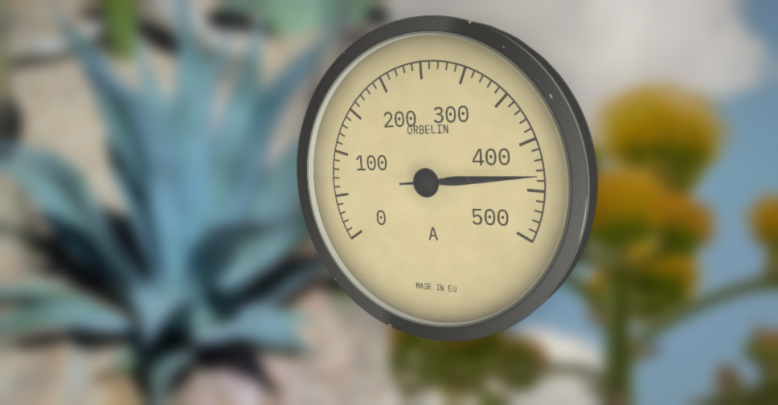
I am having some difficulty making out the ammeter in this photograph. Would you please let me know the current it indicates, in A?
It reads 435 A
